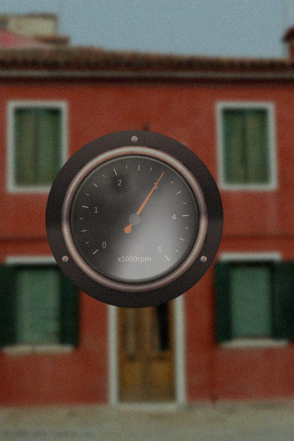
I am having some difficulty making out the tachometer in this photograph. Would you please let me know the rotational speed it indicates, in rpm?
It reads 3000 rpm
